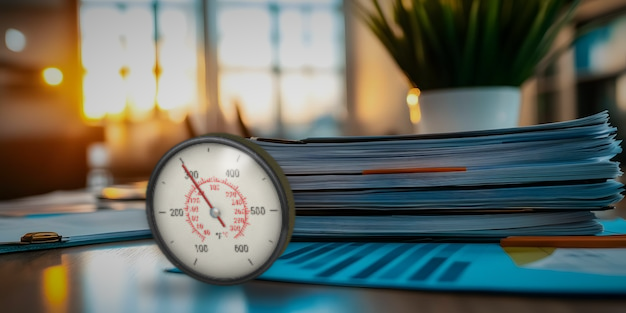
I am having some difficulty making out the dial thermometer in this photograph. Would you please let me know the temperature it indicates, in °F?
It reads 300 °F
